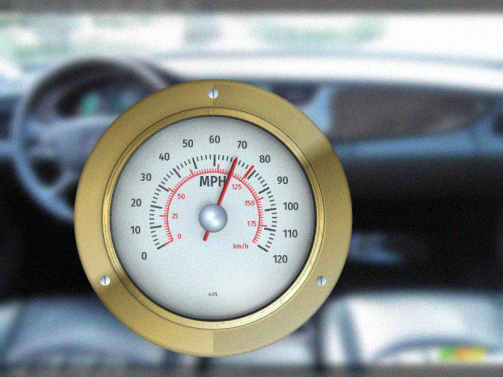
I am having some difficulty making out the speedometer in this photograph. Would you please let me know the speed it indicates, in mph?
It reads 70 mph
